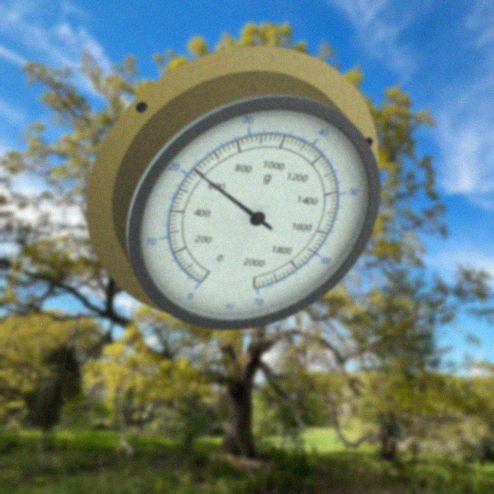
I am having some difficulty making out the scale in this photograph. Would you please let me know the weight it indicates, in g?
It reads 600 g
